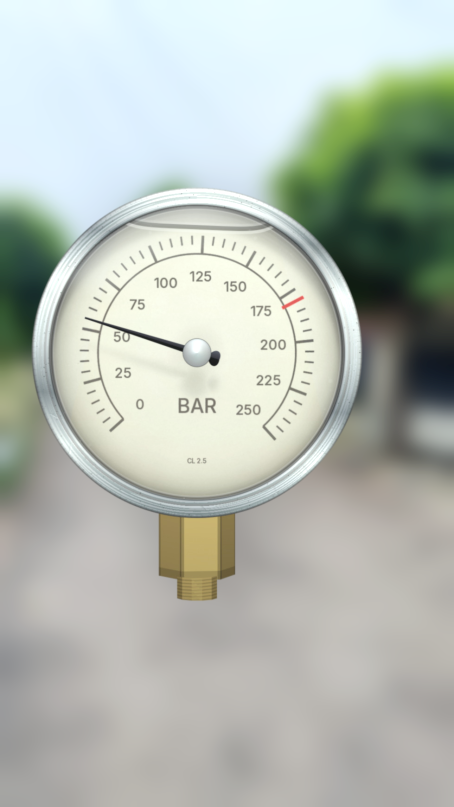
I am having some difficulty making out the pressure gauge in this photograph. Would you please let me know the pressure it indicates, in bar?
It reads 55 bar
